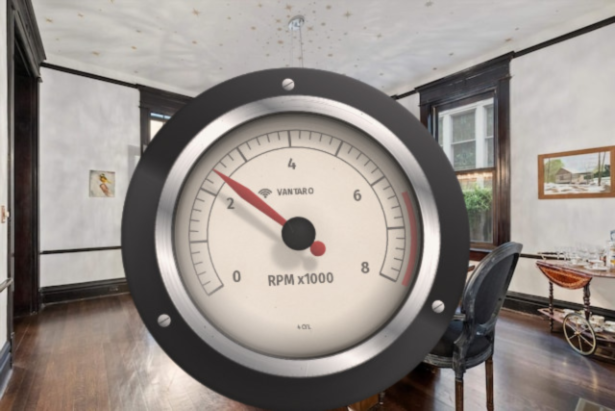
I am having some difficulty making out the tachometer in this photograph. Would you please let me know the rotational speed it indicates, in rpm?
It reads 2400 rpm
